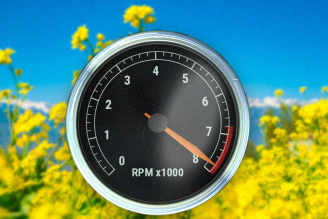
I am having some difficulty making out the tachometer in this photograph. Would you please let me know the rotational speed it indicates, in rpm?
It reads 7800 rpm
